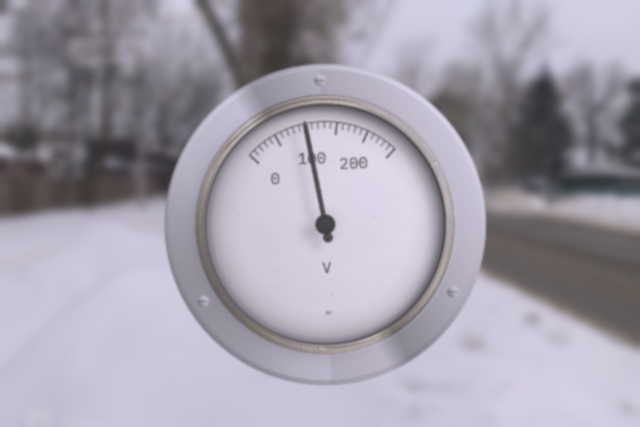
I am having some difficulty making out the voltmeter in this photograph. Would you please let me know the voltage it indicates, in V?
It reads 100 V
